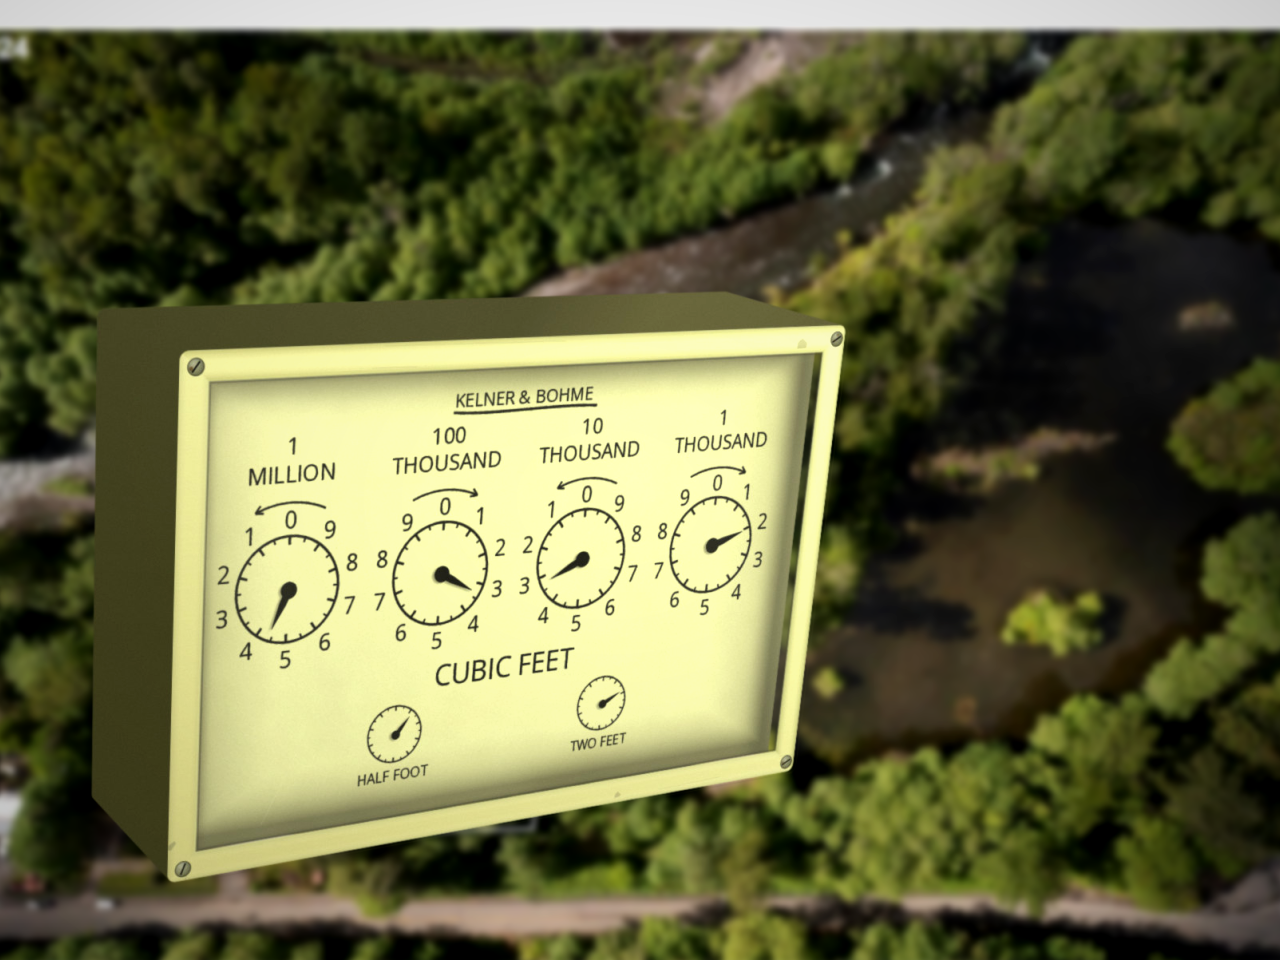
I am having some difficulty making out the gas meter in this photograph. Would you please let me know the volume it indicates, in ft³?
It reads 433200 ft³
